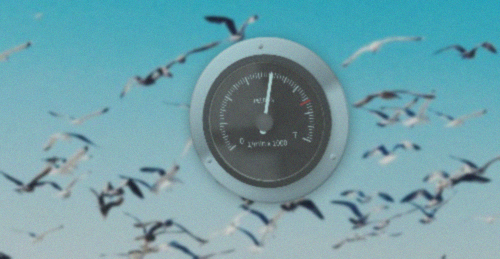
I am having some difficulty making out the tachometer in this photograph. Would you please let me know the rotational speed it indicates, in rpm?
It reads 4000 rpm
